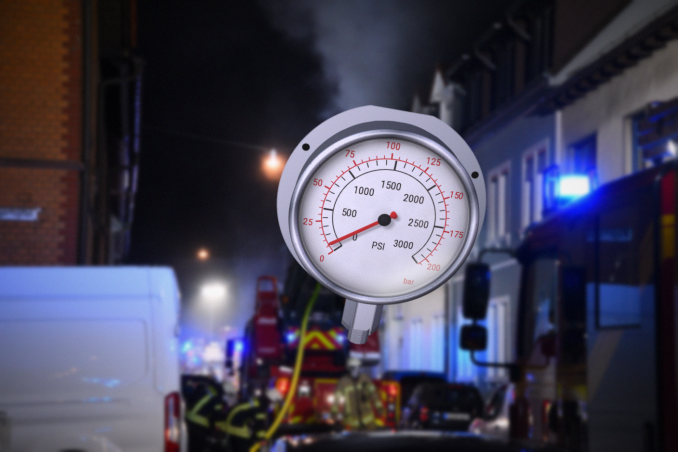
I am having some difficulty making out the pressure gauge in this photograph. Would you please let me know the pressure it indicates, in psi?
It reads 100 psi
